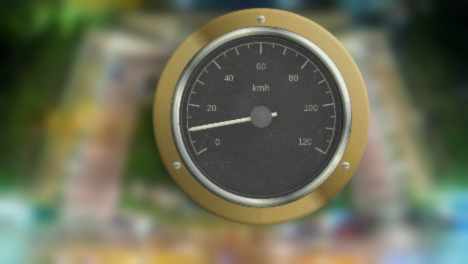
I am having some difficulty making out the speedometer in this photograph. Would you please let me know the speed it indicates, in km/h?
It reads 10 km/h
